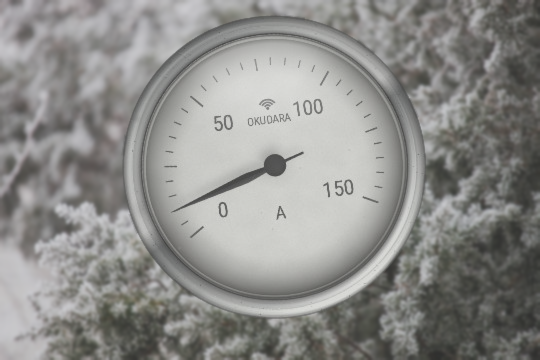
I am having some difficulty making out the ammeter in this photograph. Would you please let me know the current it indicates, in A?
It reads 10 A
